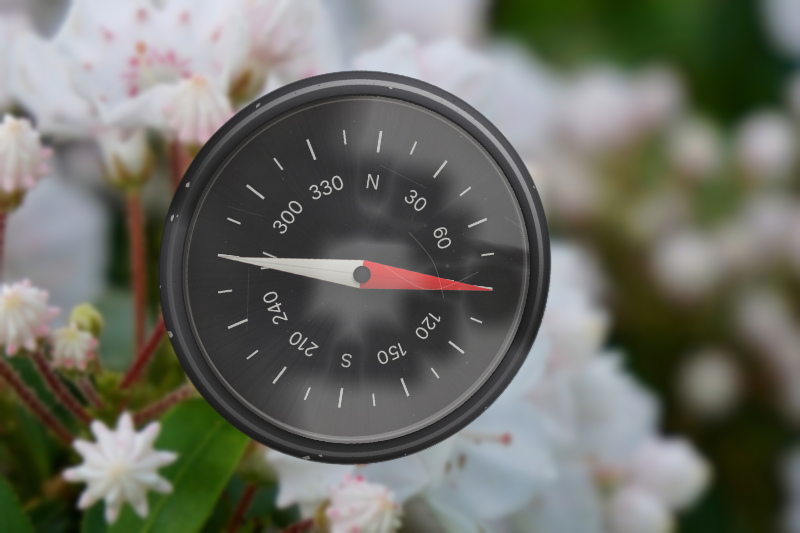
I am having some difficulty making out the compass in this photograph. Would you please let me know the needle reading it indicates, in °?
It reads 90 °
